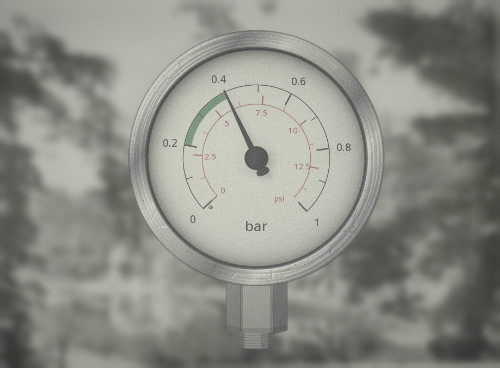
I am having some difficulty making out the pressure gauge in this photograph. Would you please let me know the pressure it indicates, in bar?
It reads 0.4 bar
